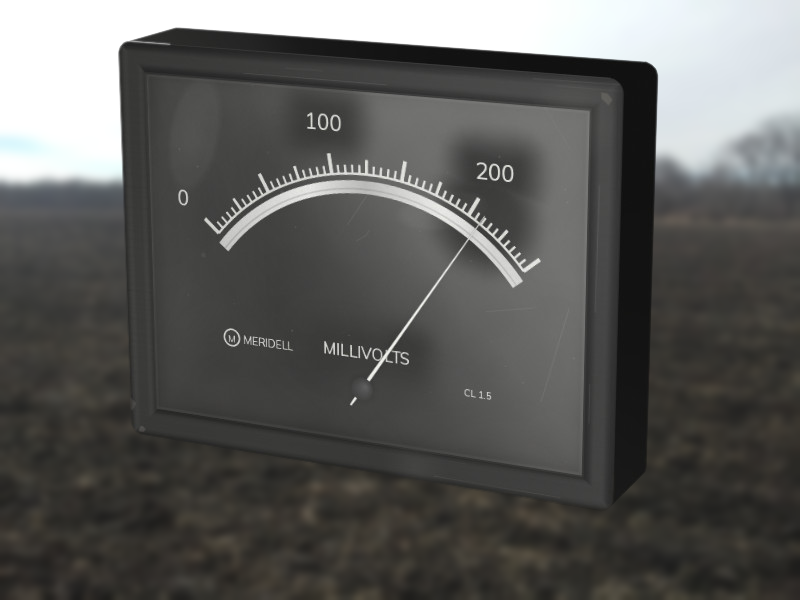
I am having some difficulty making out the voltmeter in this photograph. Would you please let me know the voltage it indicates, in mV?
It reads 210 mV
